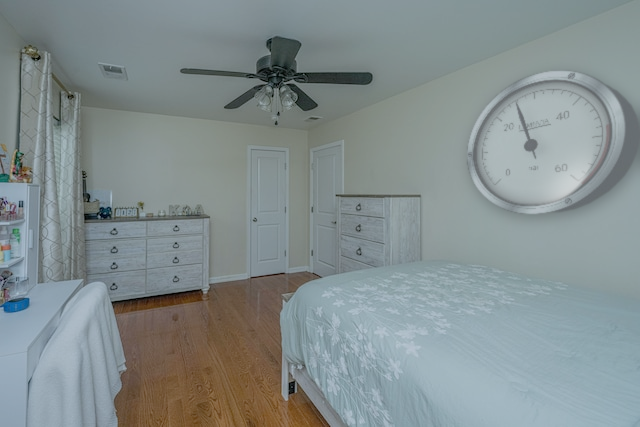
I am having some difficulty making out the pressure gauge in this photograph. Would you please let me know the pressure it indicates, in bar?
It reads 26 bar
